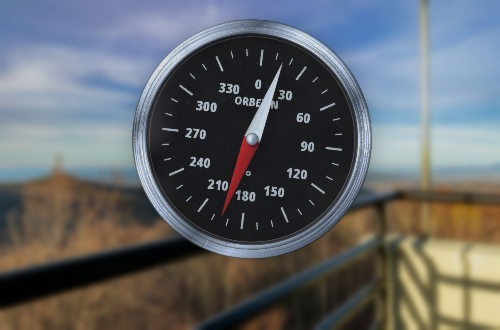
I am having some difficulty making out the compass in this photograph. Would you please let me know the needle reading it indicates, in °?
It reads 195 °
